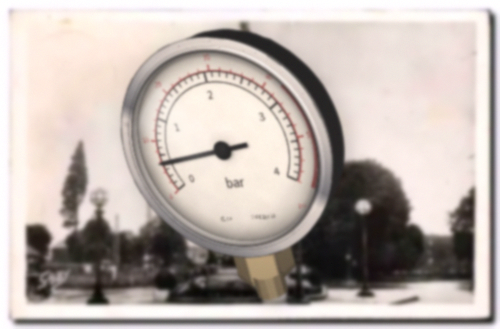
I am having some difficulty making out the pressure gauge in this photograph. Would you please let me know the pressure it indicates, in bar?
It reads 0.4 bar
